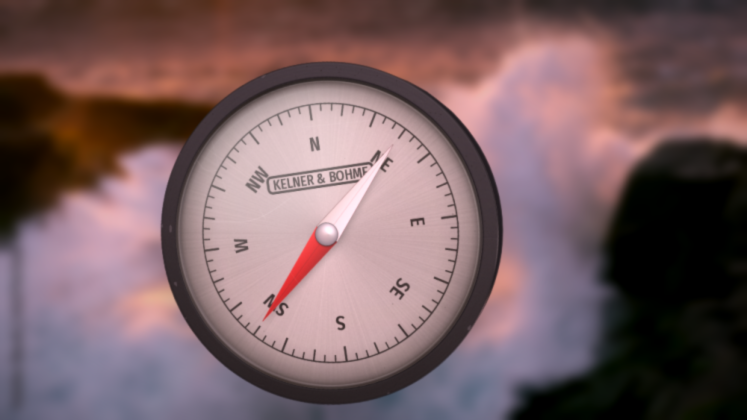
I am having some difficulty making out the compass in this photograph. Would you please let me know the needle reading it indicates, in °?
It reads 225 °
